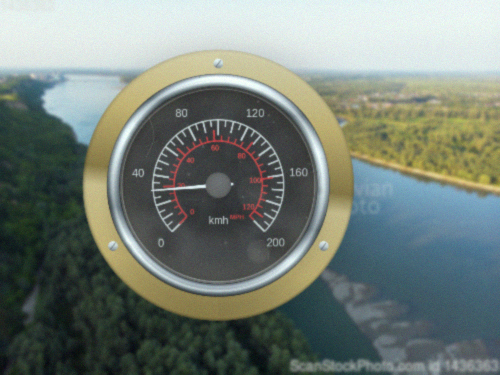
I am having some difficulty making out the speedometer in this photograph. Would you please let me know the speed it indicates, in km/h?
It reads 30 km/h
